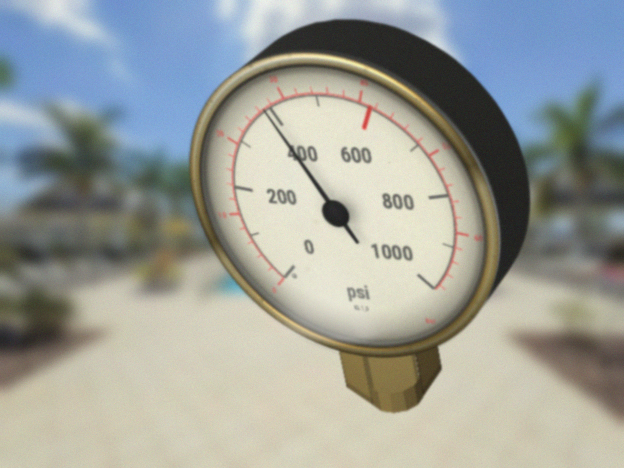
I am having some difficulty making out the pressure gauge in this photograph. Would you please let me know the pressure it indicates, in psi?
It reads 400 psi
